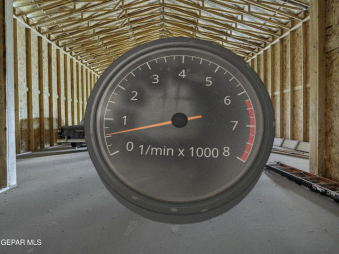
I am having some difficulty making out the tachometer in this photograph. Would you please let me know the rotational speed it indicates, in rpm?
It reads 500 rpm
